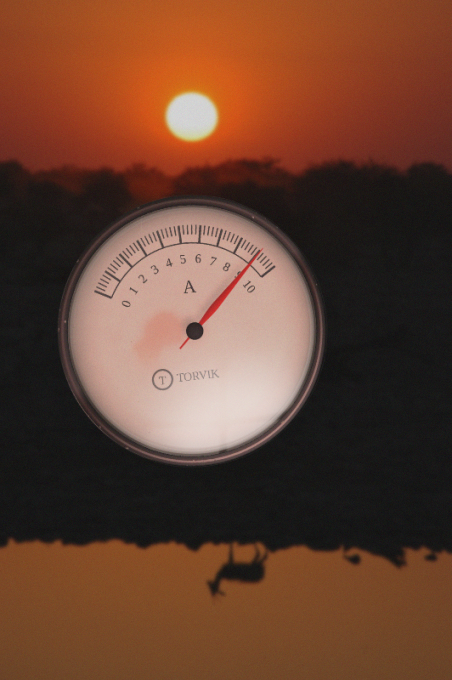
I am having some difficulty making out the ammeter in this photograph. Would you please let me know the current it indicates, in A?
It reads 9 A
